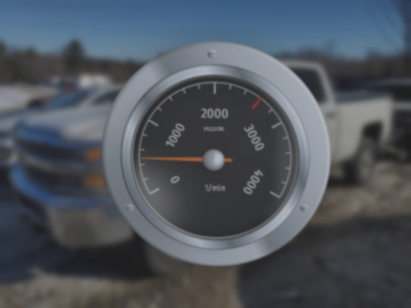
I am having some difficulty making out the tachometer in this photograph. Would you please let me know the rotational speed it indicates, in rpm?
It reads 500 rpm
